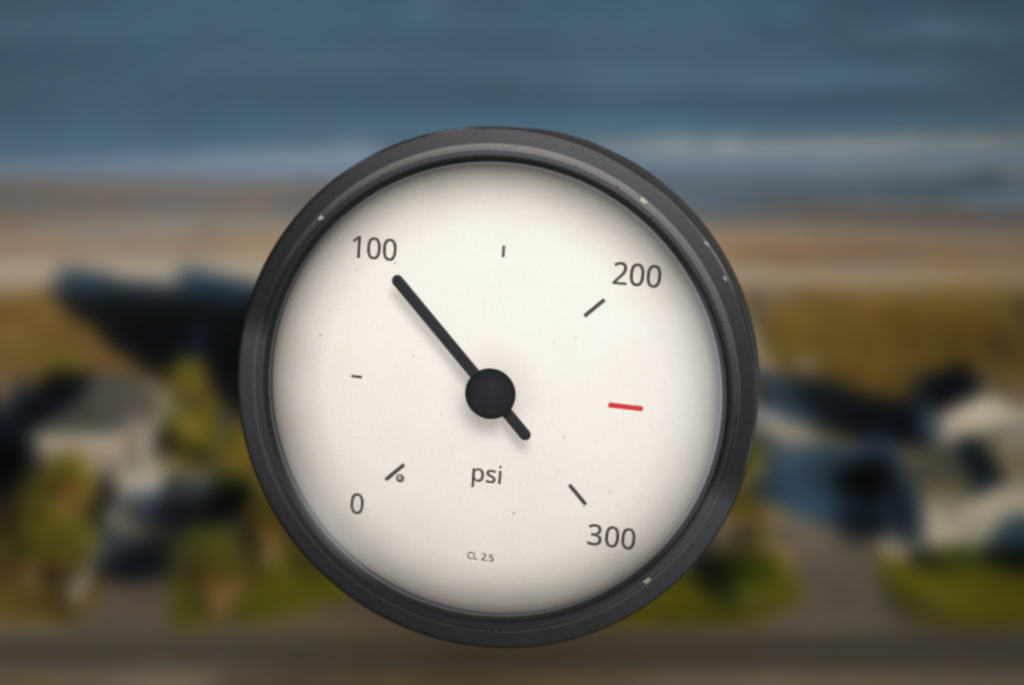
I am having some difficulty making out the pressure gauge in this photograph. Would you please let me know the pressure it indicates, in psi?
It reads 100 psi
